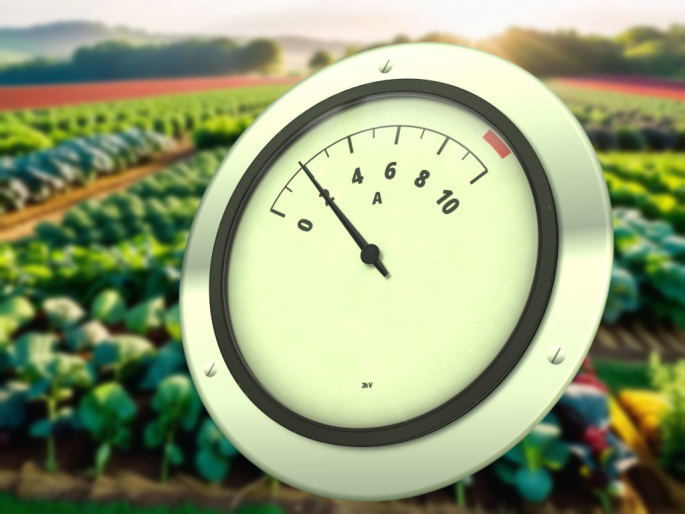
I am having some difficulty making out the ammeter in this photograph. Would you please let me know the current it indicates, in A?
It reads 2 A
